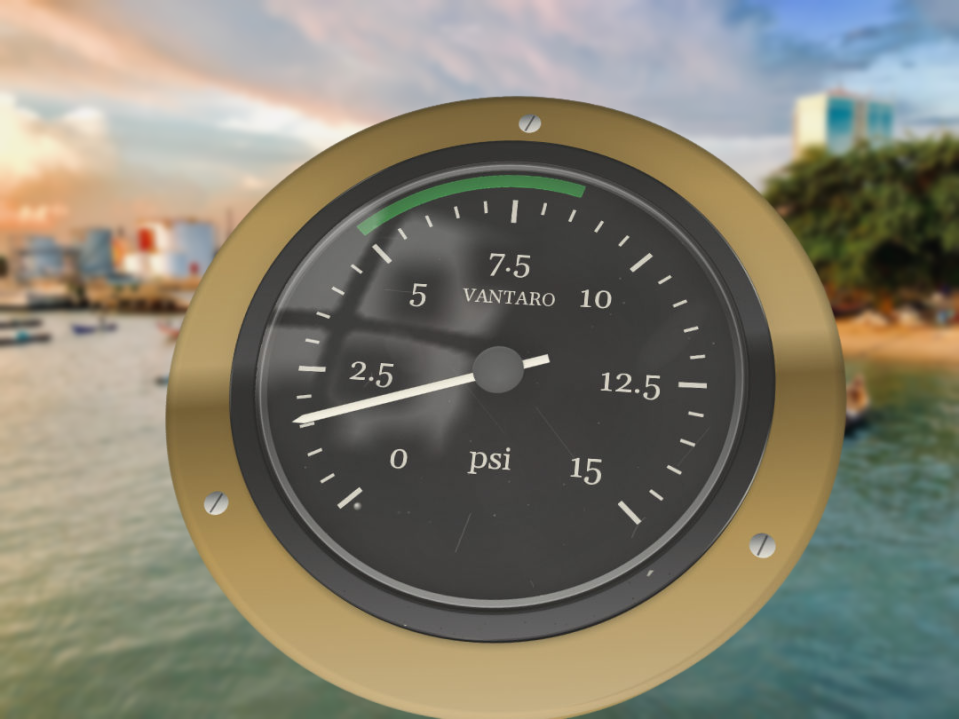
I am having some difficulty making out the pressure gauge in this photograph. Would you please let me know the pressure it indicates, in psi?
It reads 1.5 psi
